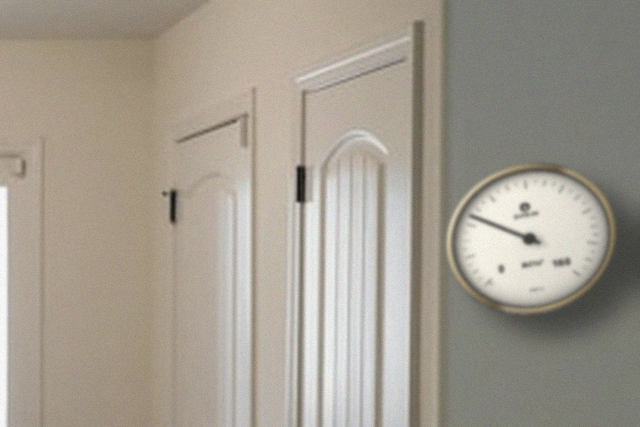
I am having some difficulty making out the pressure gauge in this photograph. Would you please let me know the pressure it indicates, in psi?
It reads 45 psi
